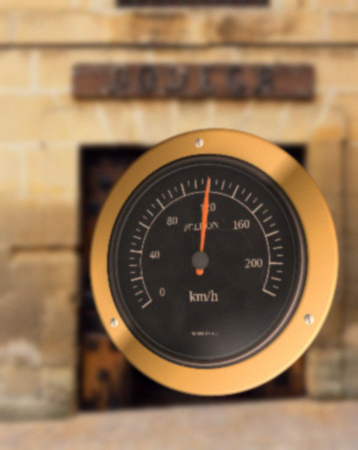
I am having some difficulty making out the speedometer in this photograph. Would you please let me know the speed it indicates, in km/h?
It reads 120 km/h
